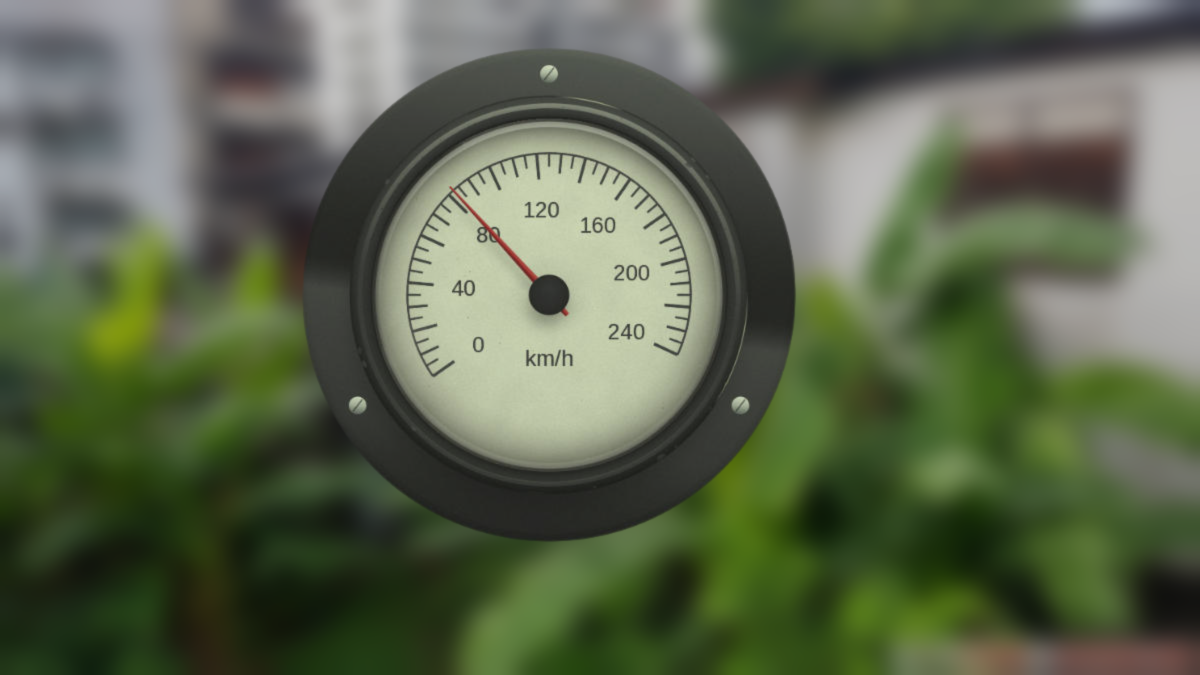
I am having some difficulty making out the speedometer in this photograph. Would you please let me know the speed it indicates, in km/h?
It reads 82.5 km/h
